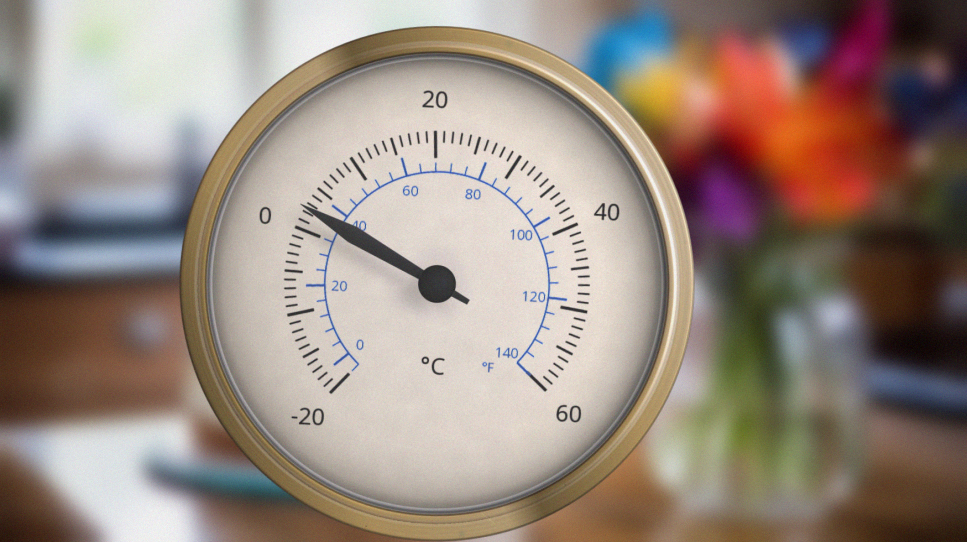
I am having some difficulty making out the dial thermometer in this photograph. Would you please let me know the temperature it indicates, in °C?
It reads 2.5 °C
